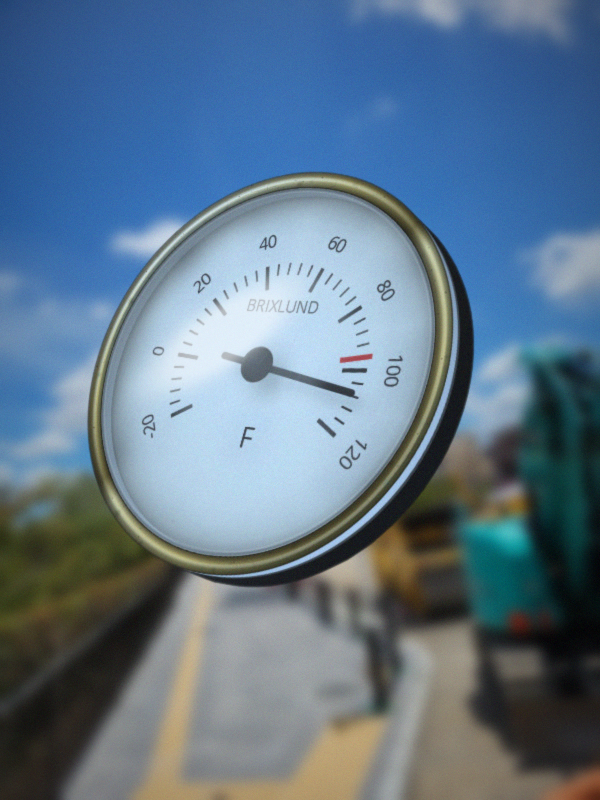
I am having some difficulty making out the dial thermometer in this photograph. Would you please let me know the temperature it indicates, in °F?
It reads 108 °F
